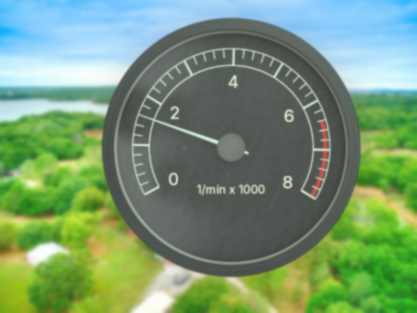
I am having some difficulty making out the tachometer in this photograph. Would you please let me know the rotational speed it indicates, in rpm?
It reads 1600 rpm
